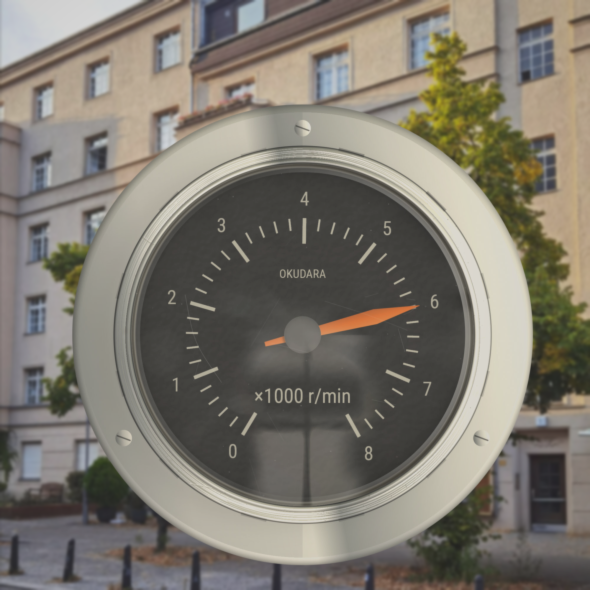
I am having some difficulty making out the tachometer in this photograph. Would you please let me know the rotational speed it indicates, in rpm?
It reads 6000 rpm
